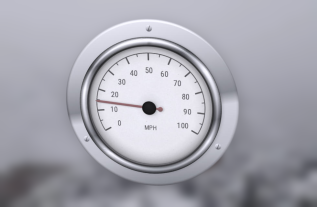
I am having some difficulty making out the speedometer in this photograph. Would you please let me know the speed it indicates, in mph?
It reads 15 mph
